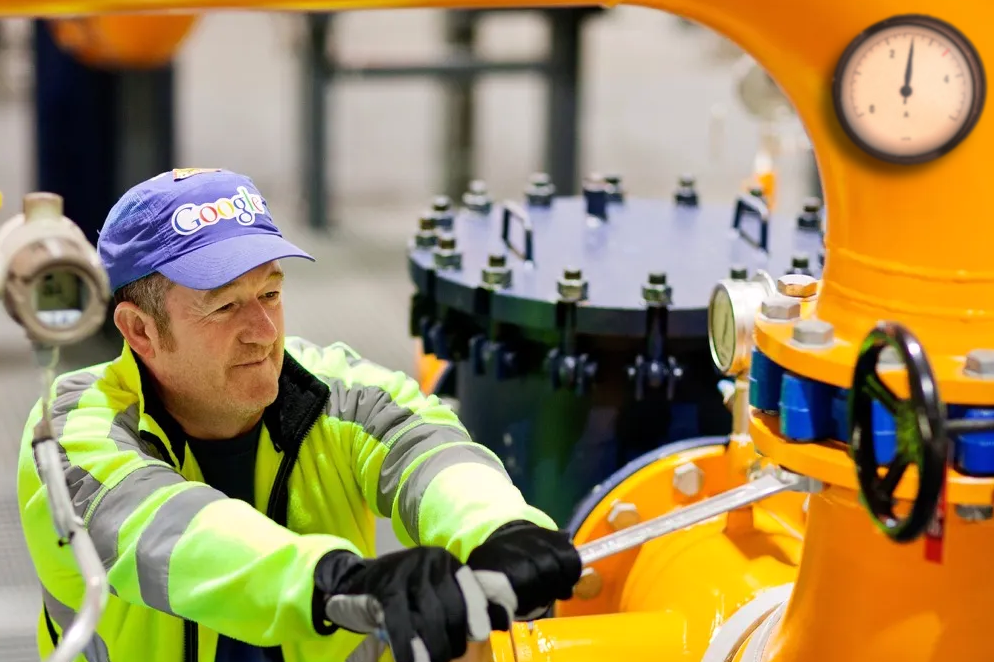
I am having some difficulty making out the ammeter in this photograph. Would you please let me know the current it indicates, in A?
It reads 2.6 A
